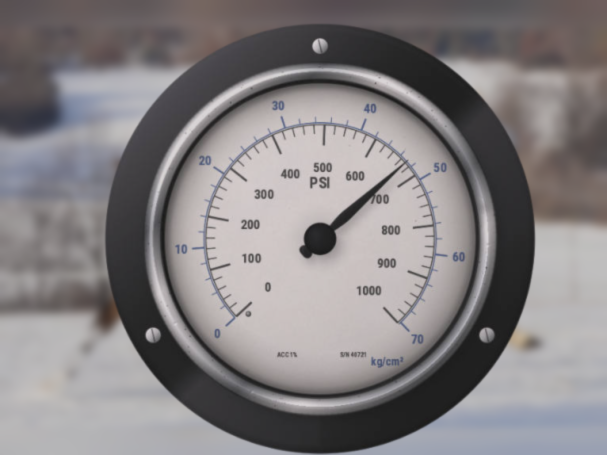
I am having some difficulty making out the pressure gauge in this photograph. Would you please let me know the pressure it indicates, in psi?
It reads 670 psi
